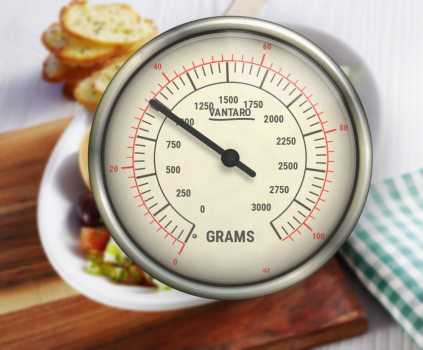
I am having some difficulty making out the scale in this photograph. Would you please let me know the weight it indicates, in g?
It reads 975 g
